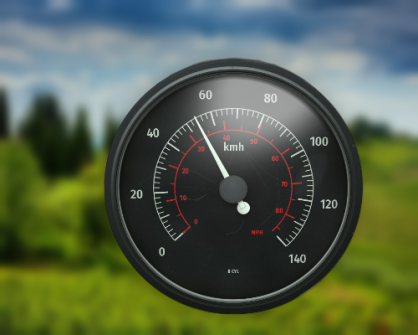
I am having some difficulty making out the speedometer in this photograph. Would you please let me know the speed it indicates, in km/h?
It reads 54 km/h
